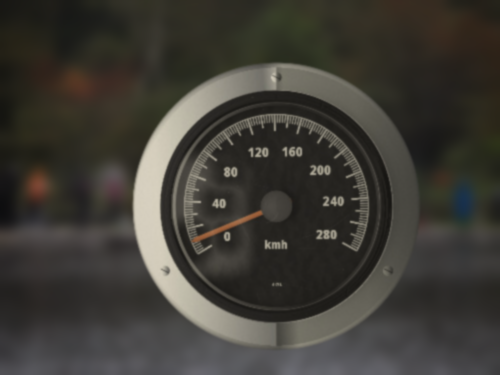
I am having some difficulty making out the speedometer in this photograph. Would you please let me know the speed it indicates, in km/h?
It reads 10 km/h
